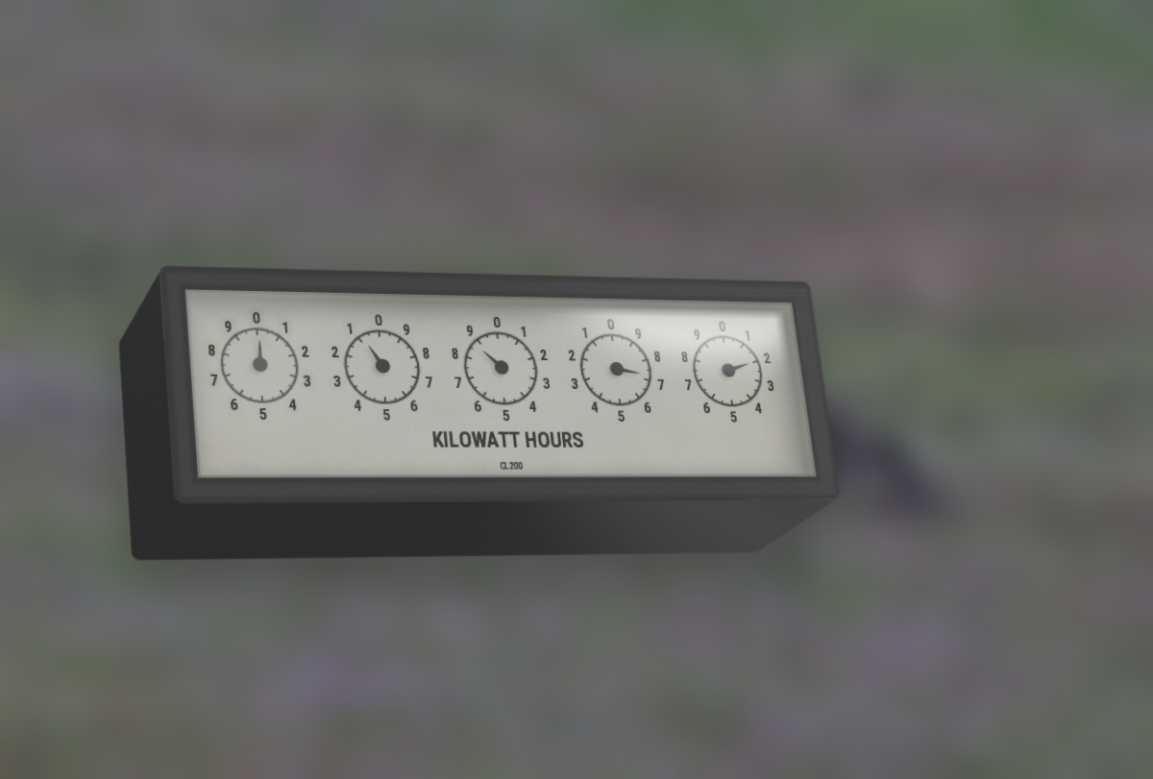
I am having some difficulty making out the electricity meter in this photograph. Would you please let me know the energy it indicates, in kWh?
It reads 872 kWh
